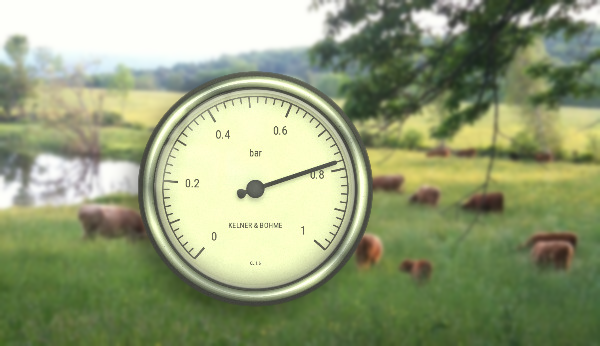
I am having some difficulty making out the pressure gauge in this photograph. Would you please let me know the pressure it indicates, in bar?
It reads 0.78 bar
